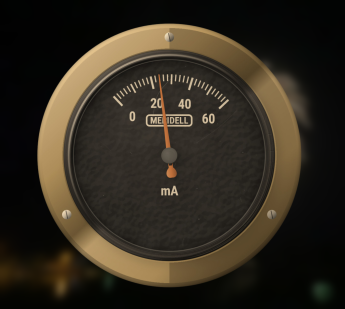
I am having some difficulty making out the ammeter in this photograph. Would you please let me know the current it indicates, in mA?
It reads 24 mA
